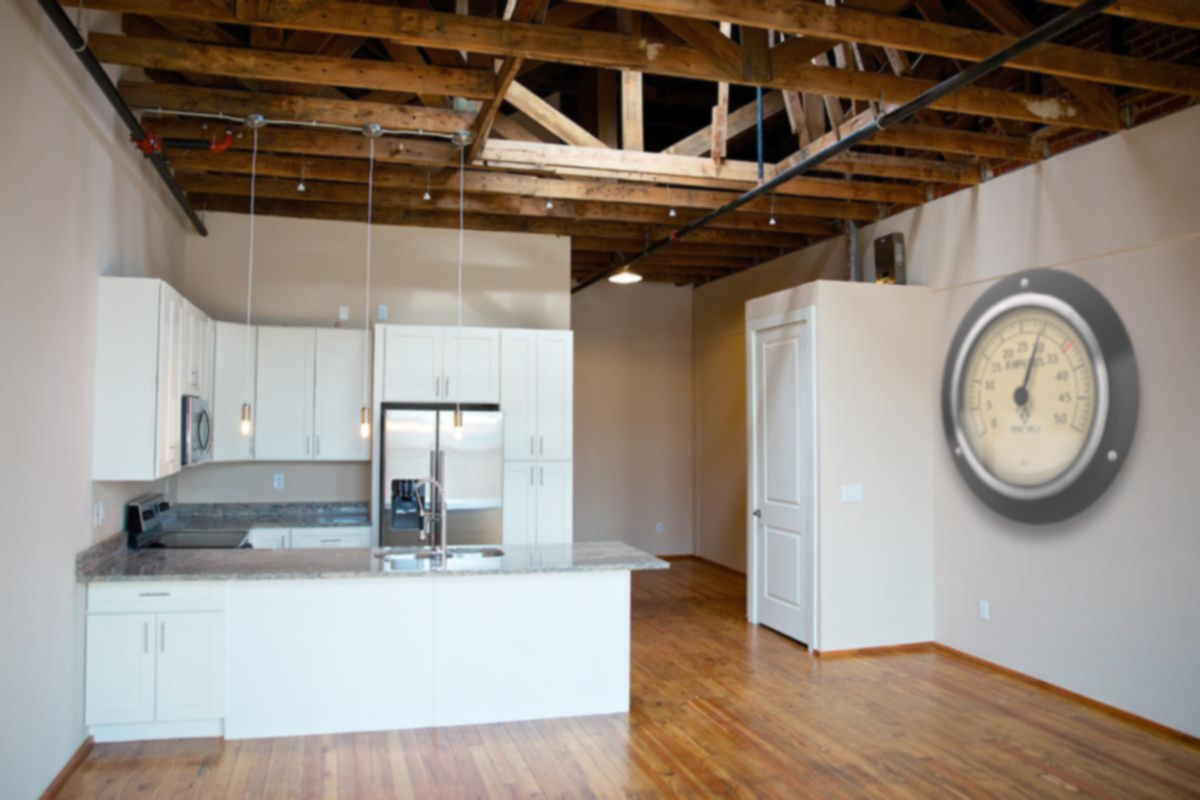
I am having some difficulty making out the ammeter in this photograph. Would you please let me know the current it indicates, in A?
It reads 30 A
